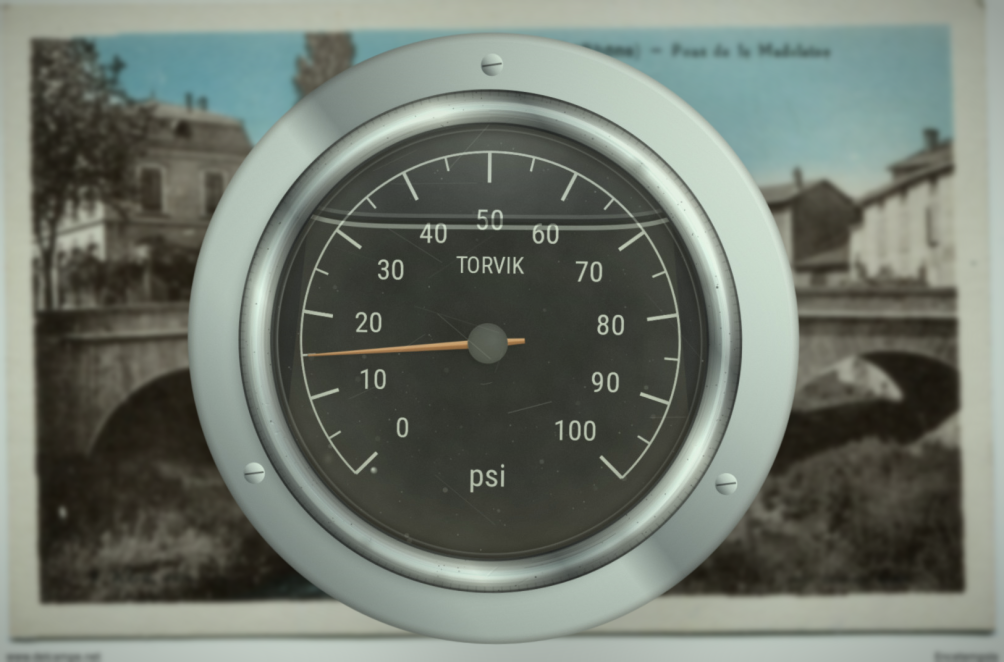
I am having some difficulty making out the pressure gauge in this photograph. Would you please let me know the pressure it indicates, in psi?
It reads 15 psi
